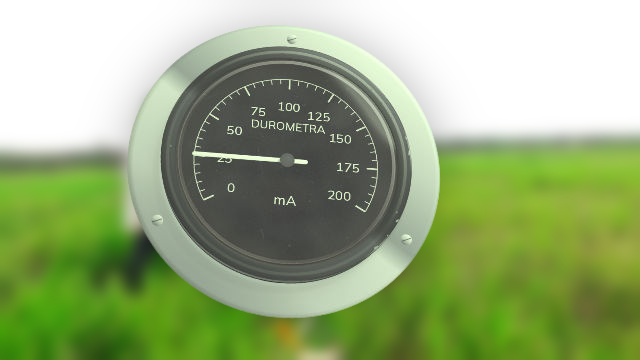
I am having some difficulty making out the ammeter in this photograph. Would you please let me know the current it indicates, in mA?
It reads 25 mA
